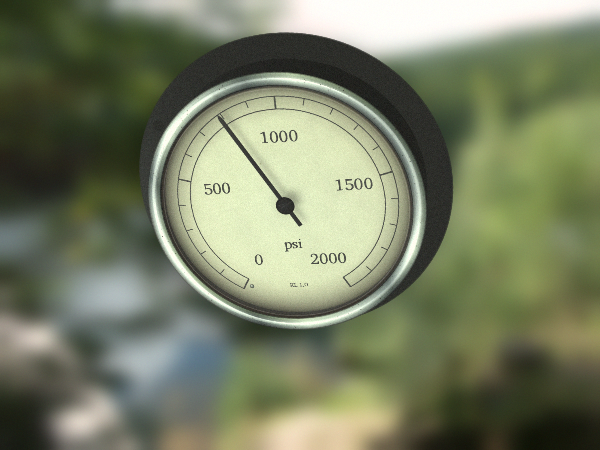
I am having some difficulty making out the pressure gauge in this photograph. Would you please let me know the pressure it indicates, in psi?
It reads 800 psi
